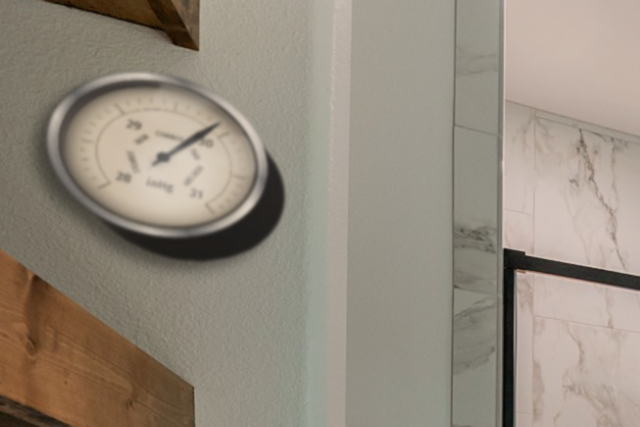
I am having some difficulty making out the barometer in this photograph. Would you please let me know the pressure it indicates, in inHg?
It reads 29.9 inHg
